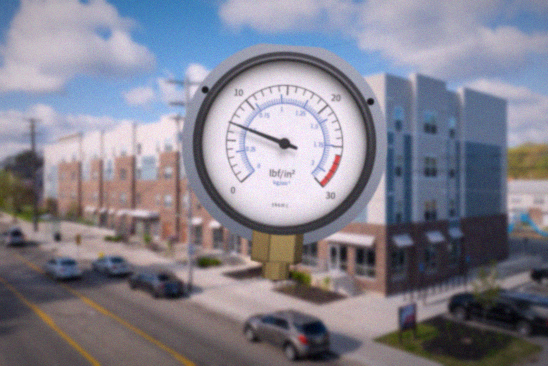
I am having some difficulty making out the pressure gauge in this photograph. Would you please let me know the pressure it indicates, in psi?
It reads 7 psi
